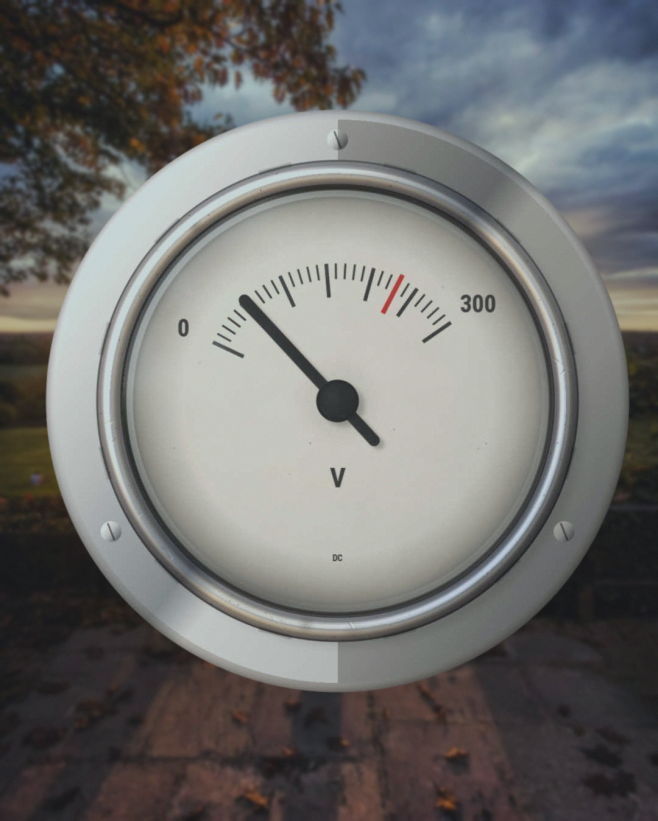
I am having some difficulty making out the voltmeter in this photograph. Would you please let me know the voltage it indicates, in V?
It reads 55 V
